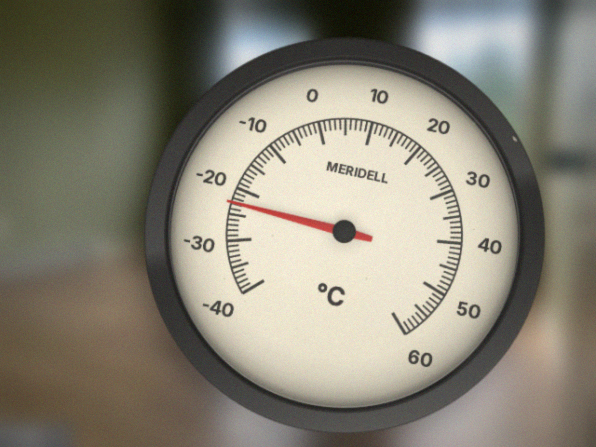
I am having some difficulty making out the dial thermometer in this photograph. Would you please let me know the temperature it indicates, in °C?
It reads -23 °C
